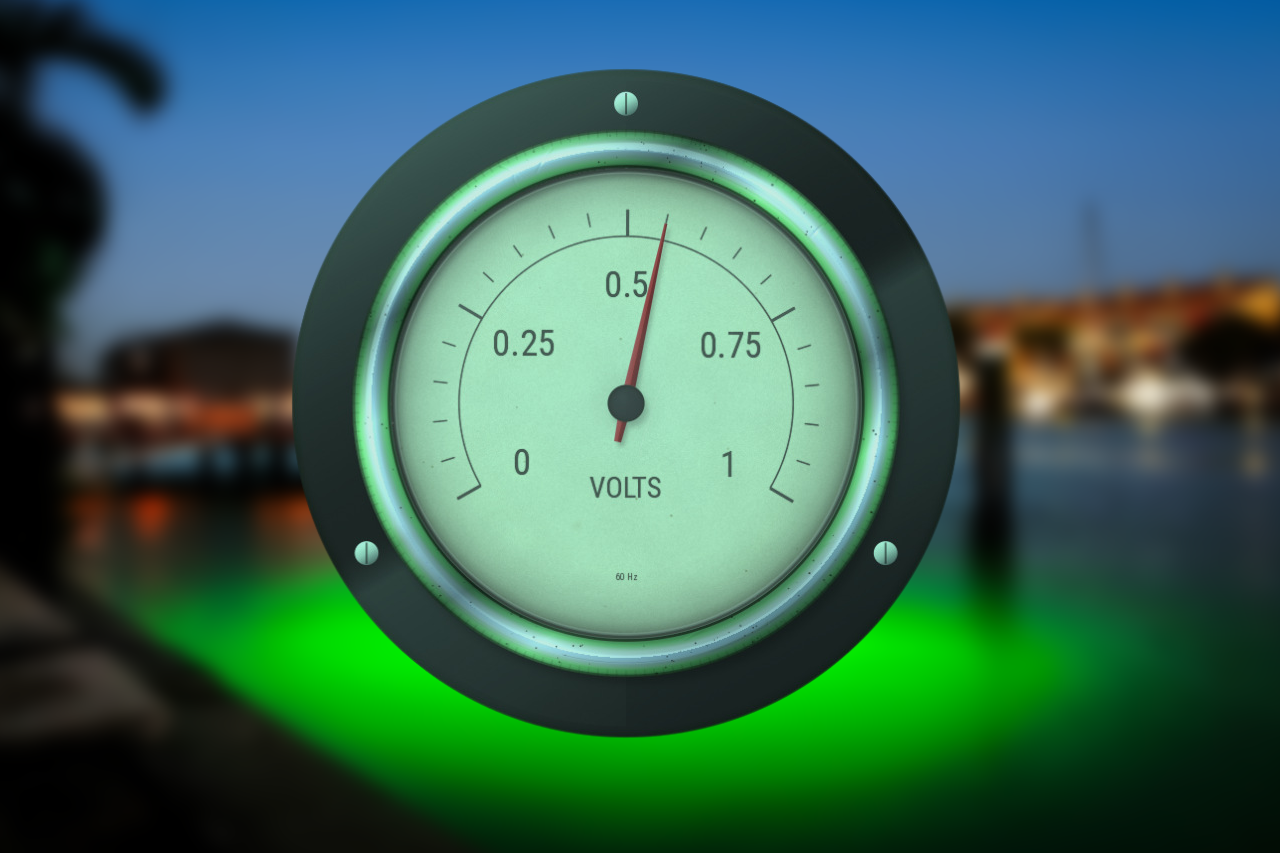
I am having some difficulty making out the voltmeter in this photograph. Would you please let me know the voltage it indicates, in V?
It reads 0.55 V
